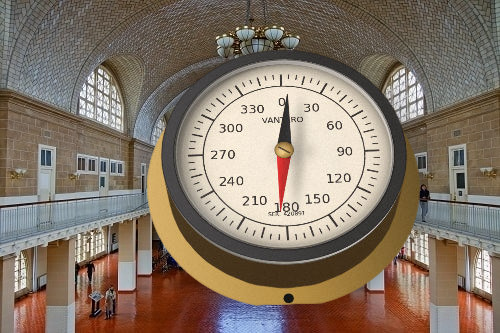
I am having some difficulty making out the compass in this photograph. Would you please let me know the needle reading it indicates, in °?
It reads 185 °
